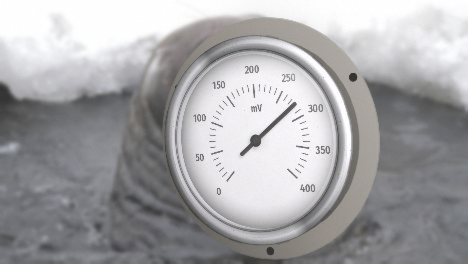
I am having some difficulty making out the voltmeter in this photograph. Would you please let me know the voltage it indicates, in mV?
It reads 280 mV
